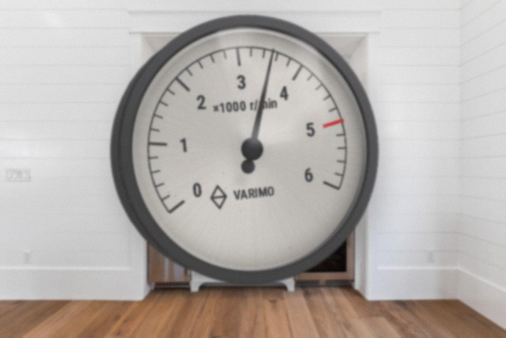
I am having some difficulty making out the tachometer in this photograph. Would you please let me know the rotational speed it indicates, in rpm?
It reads 3500 rpm
